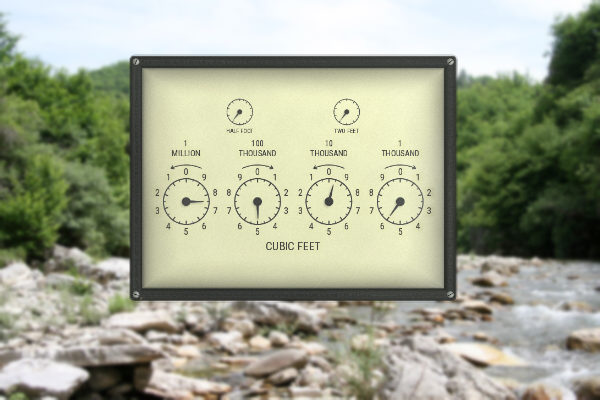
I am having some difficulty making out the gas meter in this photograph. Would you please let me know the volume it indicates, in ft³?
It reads 749600 ft³
